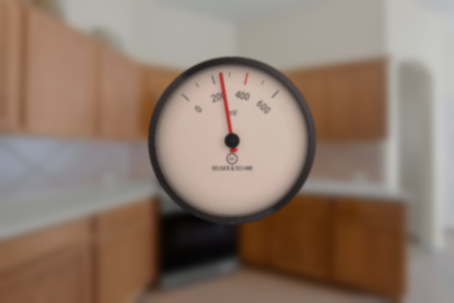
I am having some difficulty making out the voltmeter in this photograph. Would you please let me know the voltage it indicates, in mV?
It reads 250 mV
